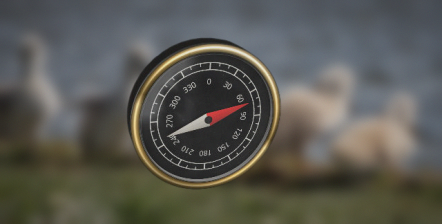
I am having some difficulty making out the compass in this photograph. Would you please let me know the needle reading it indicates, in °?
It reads 70 °
